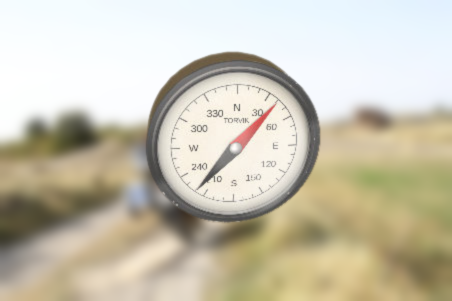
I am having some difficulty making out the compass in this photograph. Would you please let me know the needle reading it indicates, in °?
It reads 40 °
